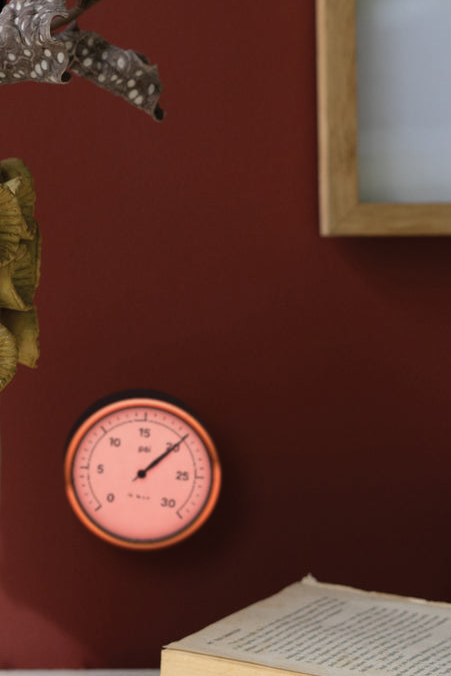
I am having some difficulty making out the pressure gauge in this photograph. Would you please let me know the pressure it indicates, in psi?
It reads 20 psi
